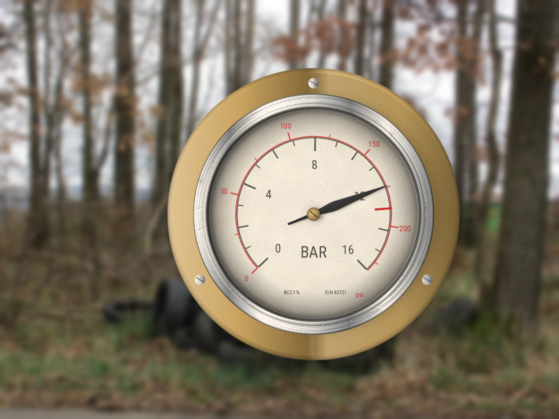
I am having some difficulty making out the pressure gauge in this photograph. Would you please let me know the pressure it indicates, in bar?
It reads 12 bar
